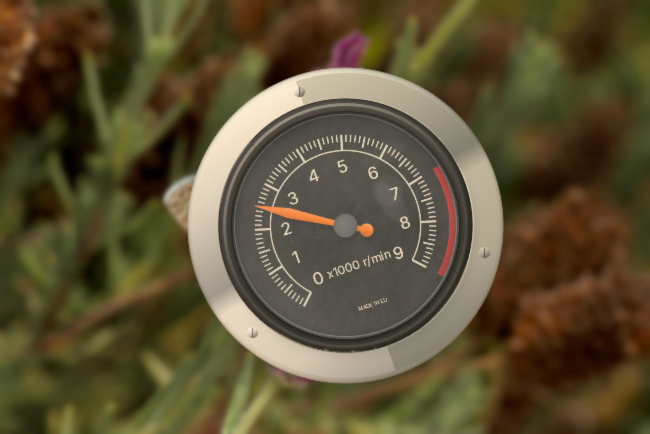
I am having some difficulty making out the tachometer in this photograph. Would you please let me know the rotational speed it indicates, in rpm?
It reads 2500 rpm
